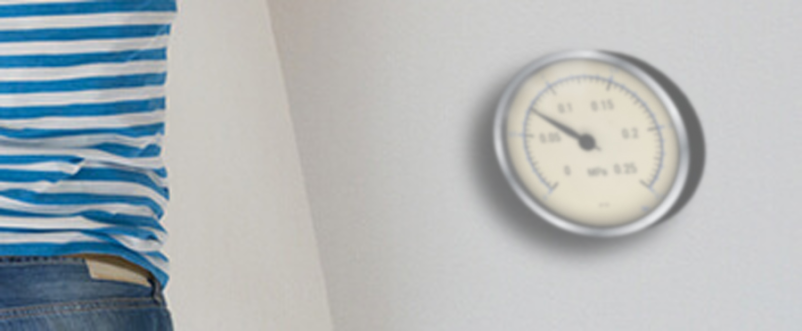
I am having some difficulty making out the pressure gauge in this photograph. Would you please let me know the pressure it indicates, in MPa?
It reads 0.075 MPa
